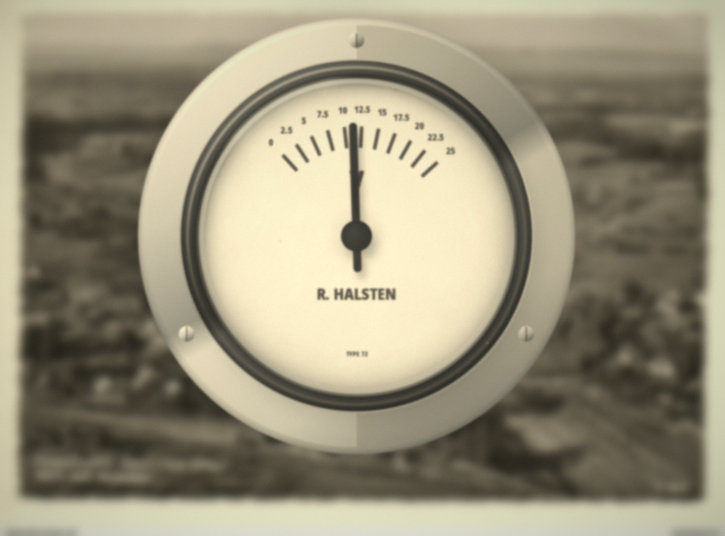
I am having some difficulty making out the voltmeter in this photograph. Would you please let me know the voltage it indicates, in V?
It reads 11.25 V
